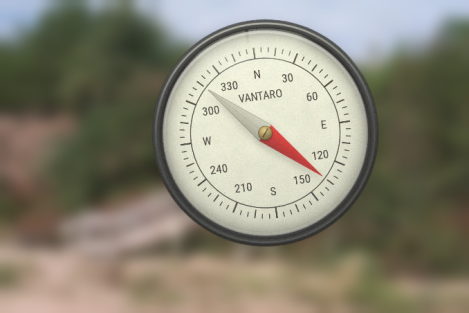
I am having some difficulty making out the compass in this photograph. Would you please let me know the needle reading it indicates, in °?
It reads 135 °
